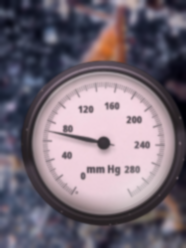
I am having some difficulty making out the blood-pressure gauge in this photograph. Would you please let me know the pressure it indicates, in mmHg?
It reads 70 mmHg
